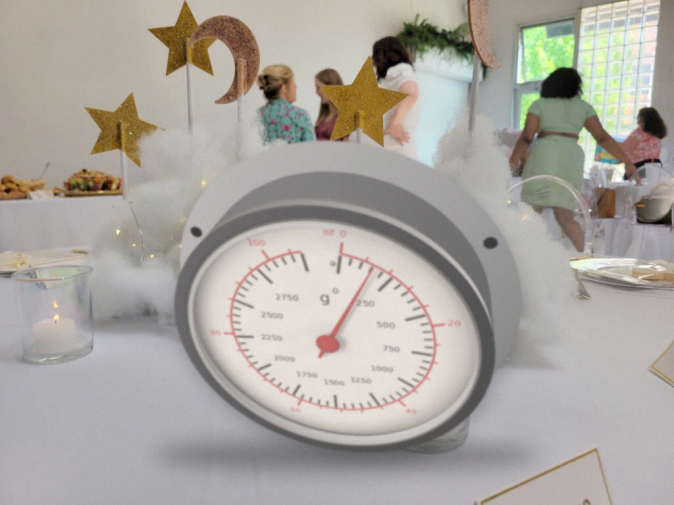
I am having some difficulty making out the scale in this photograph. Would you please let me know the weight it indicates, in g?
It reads 150 g
